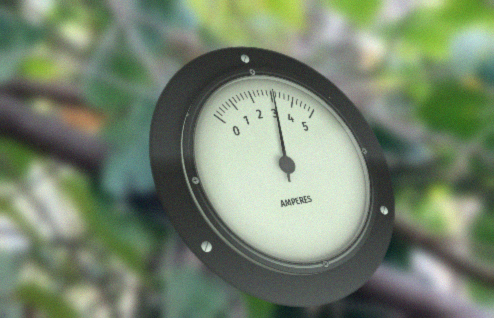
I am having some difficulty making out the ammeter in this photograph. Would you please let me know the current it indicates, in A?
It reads 3 A
